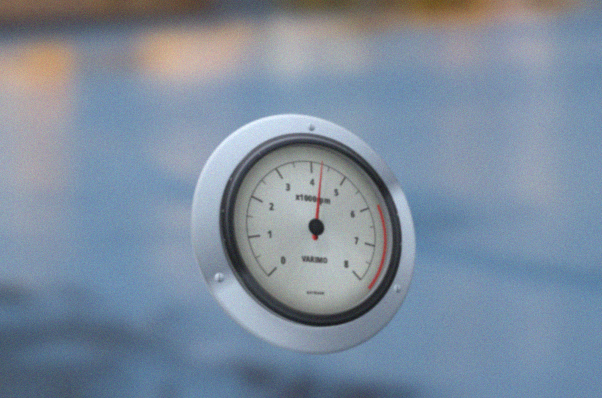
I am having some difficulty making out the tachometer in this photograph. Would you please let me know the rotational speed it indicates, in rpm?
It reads 4250 rpm
